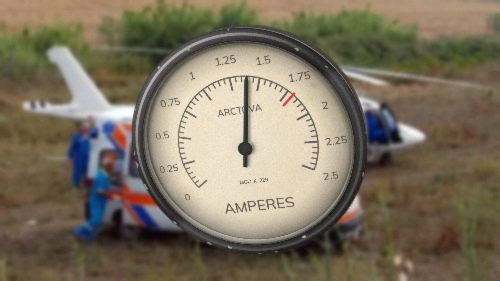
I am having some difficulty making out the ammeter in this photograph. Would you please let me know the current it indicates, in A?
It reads 1.4 A
